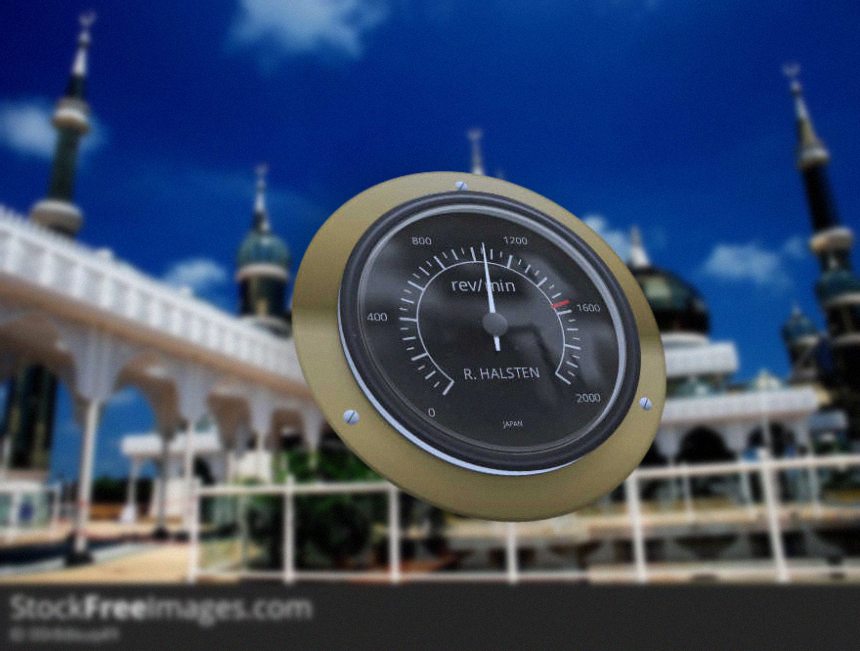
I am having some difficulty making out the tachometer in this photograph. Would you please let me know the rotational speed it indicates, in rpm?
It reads 1050 rpm
